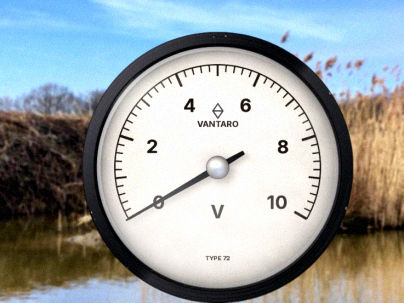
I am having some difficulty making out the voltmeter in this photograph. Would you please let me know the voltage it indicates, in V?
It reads 0 V
